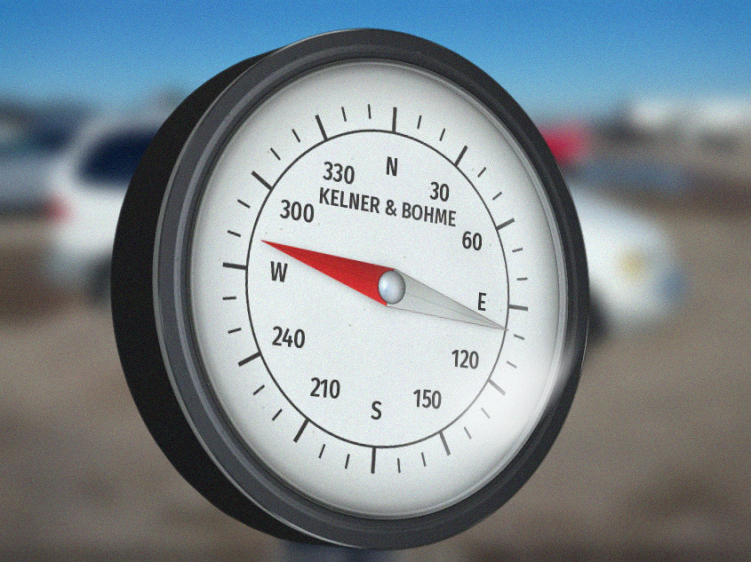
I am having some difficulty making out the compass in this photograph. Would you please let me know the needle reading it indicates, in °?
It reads 280 °
